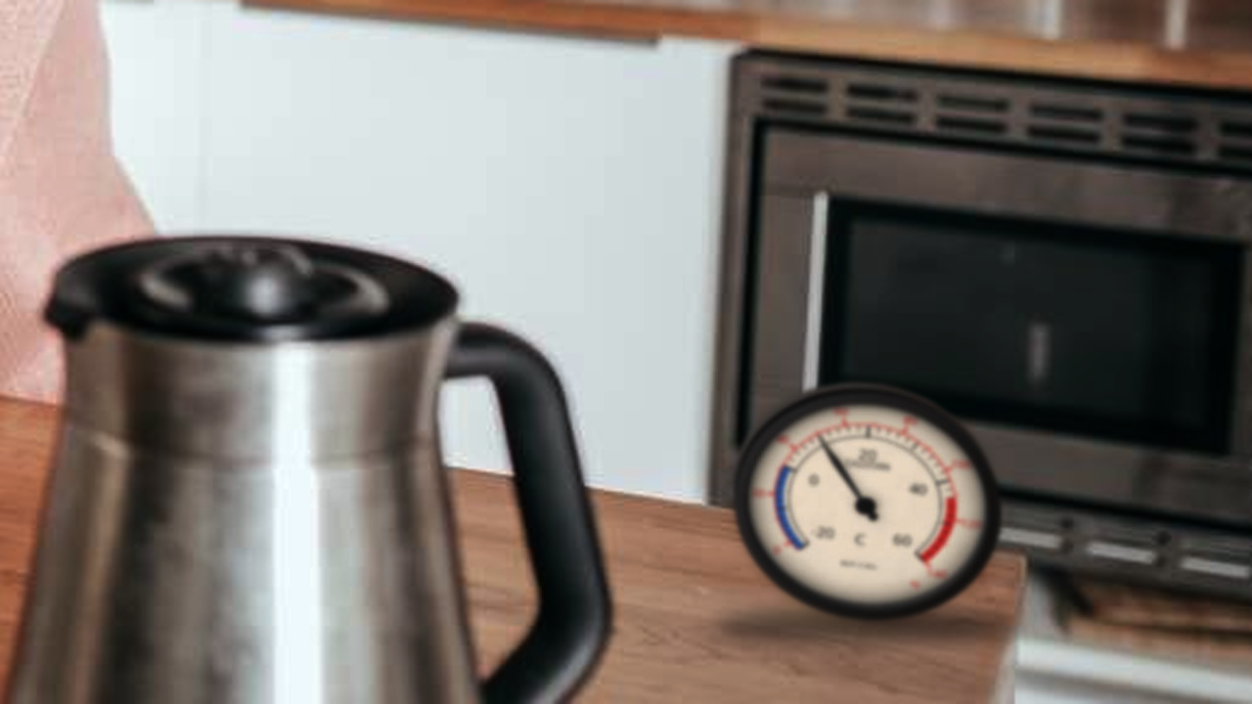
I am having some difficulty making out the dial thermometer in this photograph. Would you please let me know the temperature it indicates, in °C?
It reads 10 °C
